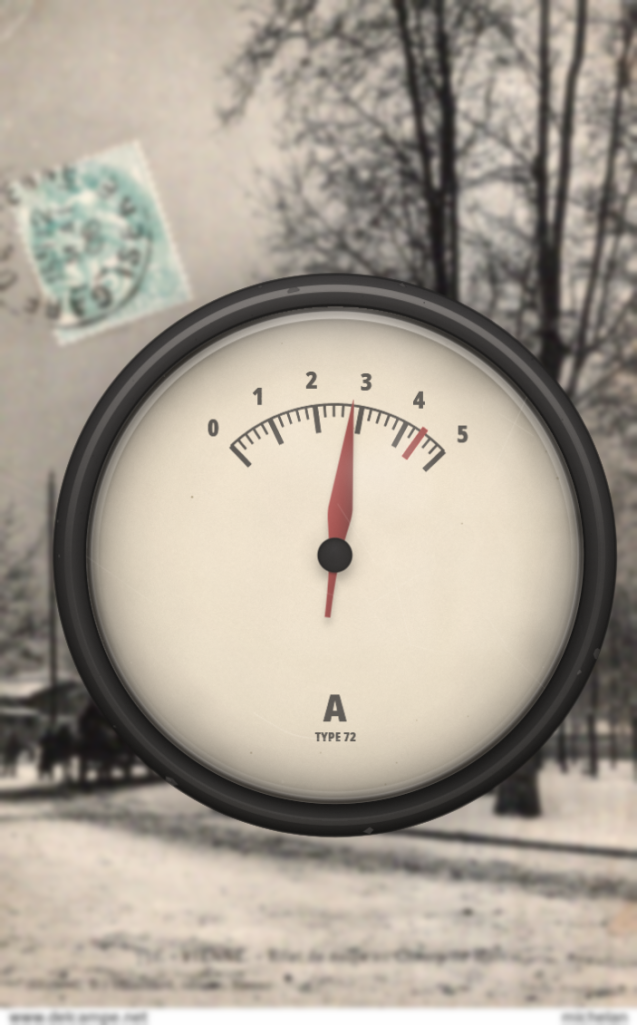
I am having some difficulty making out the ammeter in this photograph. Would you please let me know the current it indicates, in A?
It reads 2.8 A
